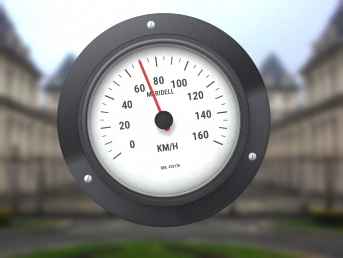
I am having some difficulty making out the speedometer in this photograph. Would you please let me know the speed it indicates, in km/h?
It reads 70 km/h
